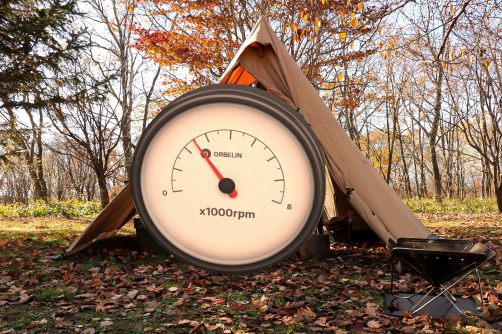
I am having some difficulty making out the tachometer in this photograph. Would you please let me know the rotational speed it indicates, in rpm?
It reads 2500 rpm
